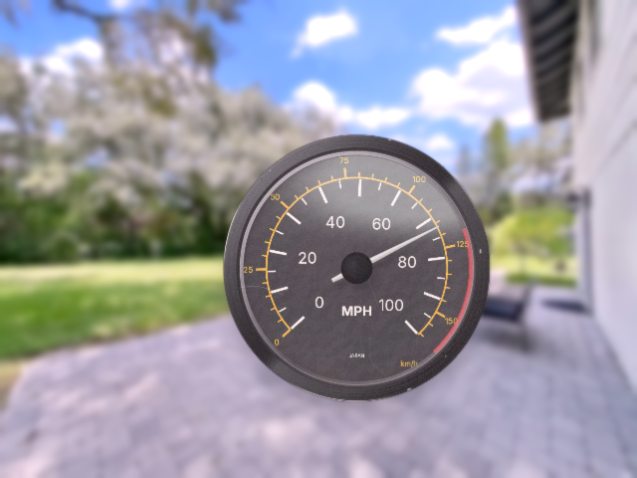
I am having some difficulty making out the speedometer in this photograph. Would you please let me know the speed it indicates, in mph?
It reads 72.5 mph
